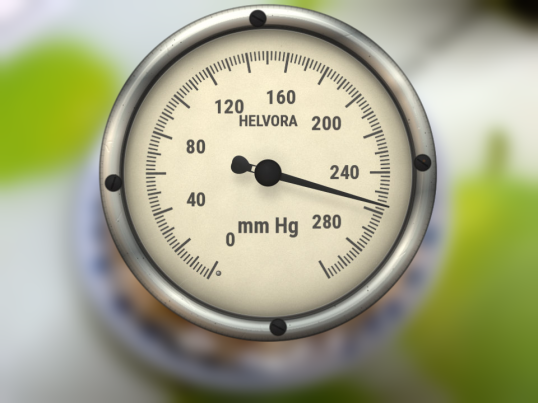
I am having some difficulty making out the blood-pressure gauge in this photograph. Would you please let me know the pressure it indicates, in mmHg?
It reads 256 mmHg
